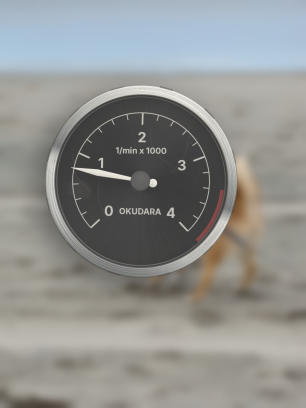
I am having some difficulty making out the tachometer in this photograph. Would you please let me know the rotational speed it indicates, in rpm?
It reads 800 rpm
